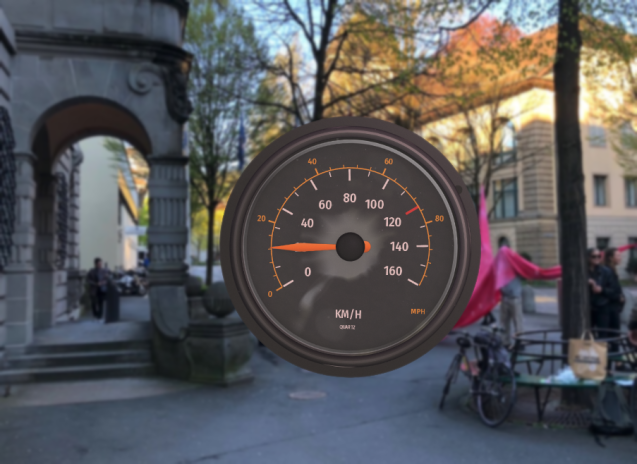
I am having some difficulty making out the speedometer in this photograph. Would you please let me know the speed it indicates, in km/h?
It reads 20 km/h
